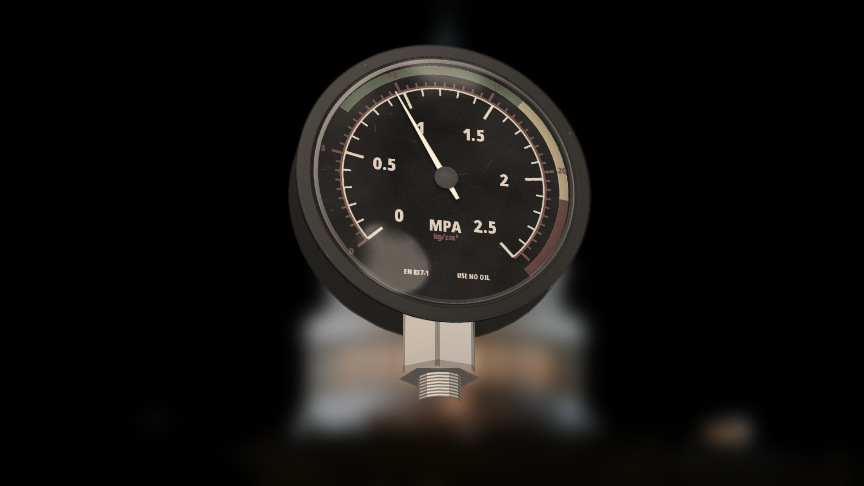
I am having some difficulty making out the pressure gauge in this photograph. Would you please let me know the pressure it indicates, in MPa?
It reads 0.95 MPa
